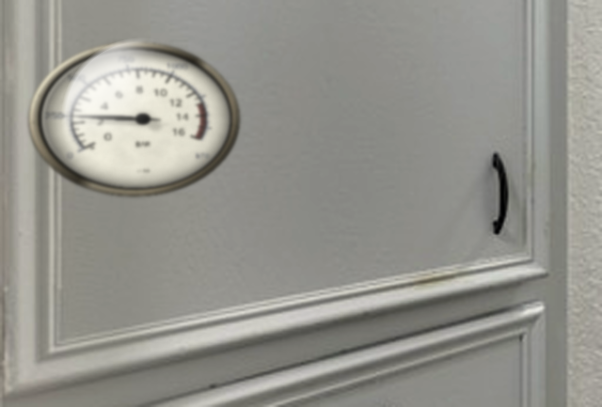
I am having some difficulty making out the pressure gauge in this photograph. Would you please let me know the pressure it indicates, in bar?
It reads 2.5 bar
